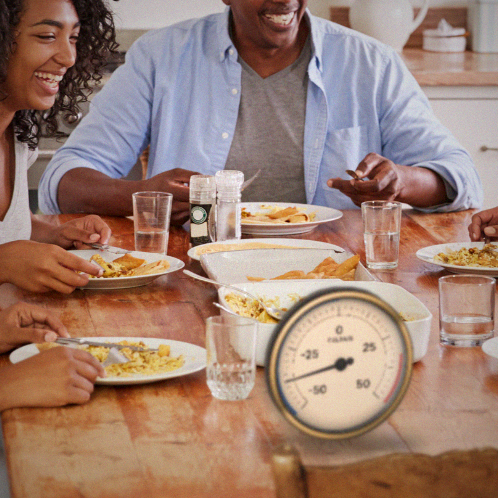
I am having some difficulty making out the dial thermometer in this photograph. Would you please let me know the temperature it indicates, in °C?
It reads -37.5 °C
